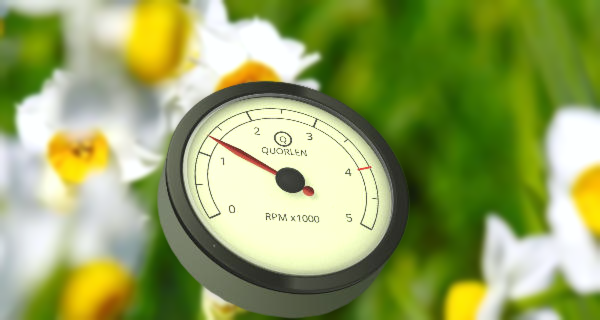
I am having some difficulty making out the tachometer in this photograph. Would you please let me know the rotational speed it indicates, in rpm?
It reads 1250 rpm
